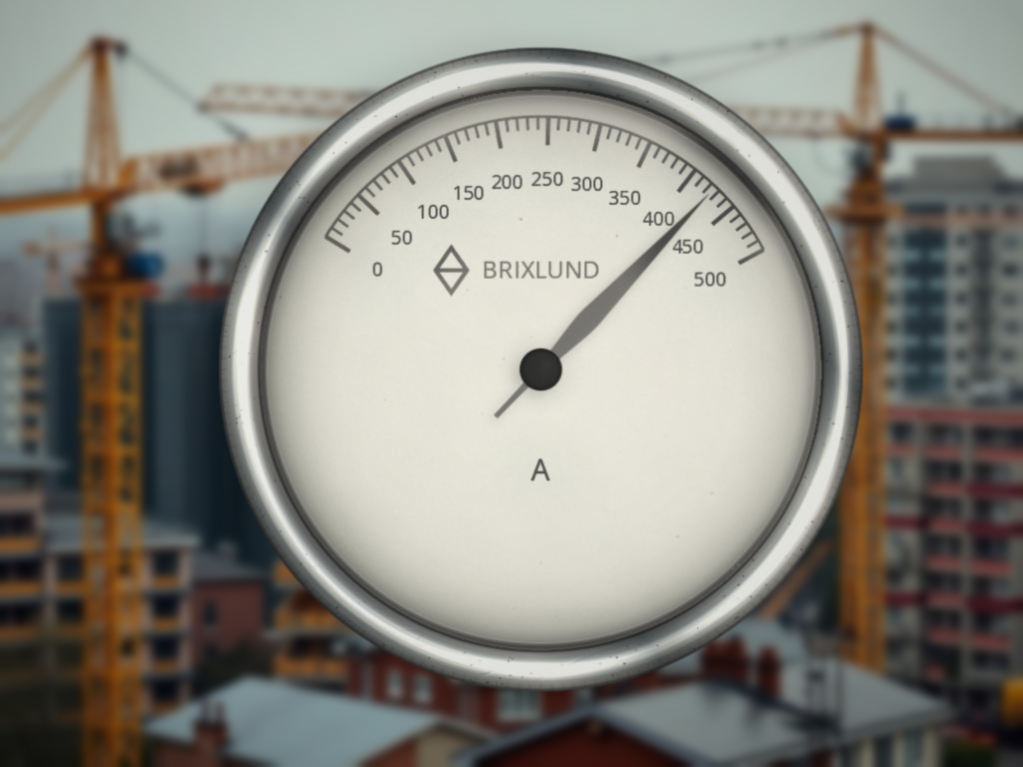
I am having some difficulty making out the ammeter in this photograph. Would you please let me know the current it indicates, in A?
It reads 425 A
